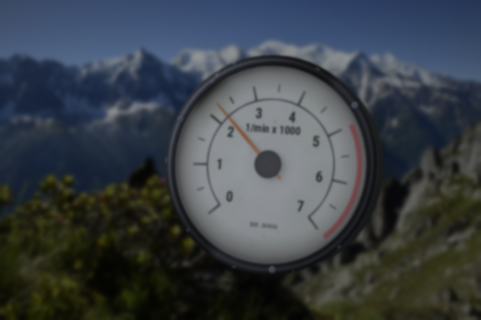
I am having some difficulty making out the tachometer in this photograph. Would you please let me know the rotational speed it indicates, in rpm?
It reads 2250 rpm
